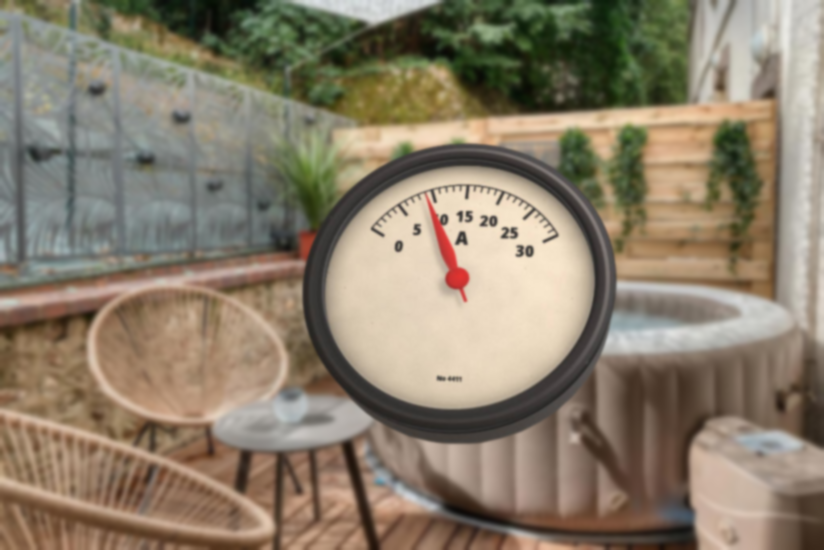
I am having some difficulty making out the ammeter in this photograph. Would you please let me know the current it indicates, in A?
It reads 9 A
